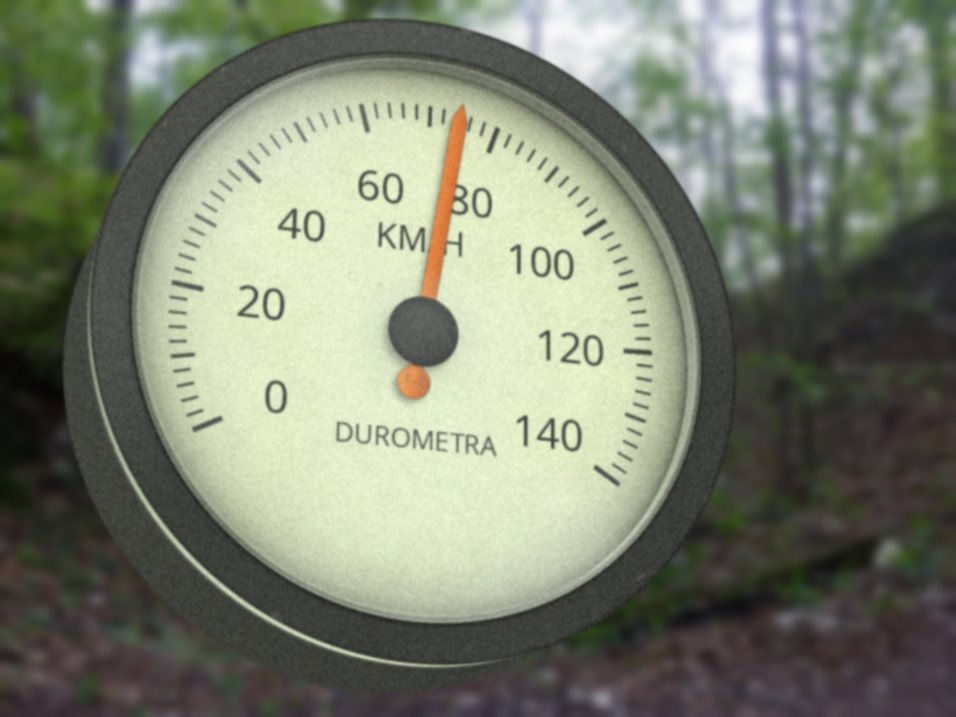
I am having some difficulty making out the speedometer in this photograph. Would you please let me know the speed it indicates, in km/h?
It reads 74 km/h
